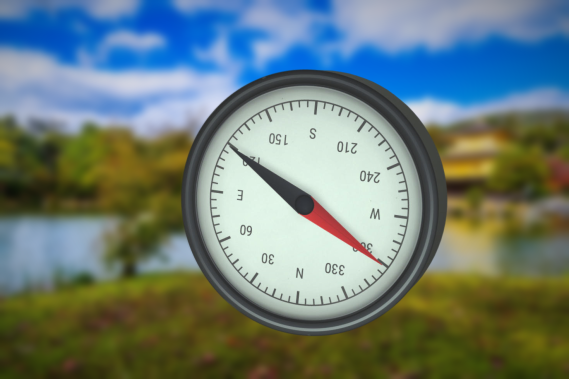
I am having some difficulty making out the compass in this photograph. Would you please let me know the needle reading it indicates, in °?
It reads 300 °
